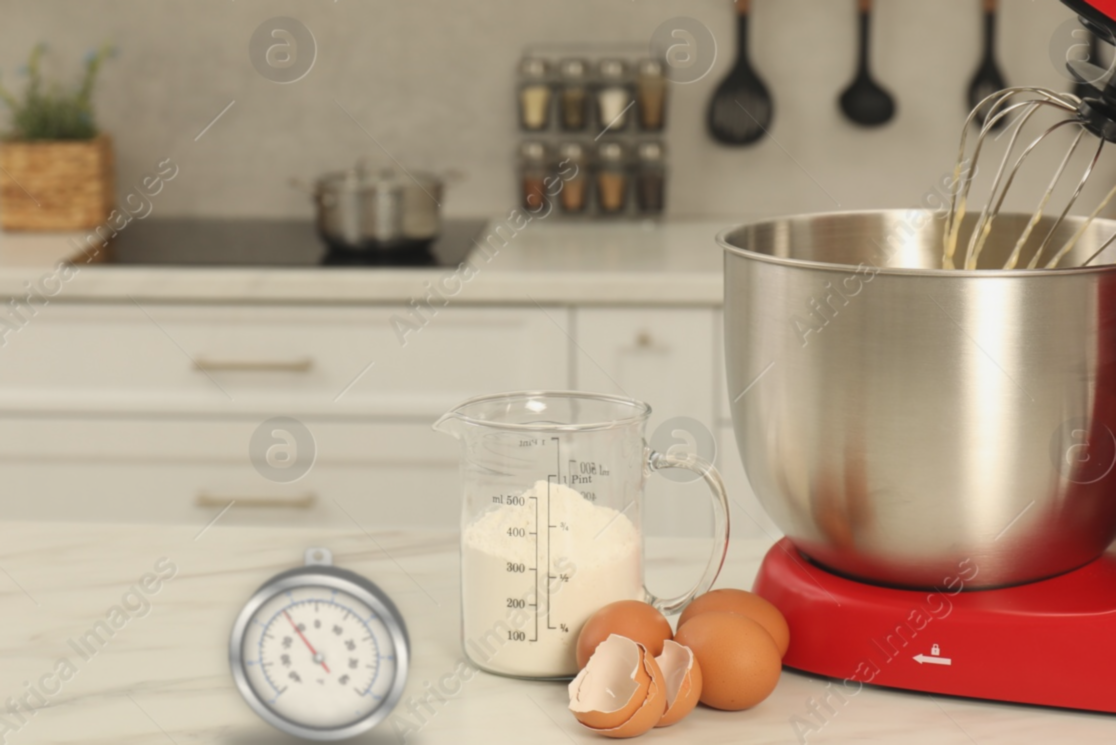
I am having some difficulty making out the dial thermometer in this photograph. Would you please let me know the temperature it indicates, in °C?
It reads -10 °C
